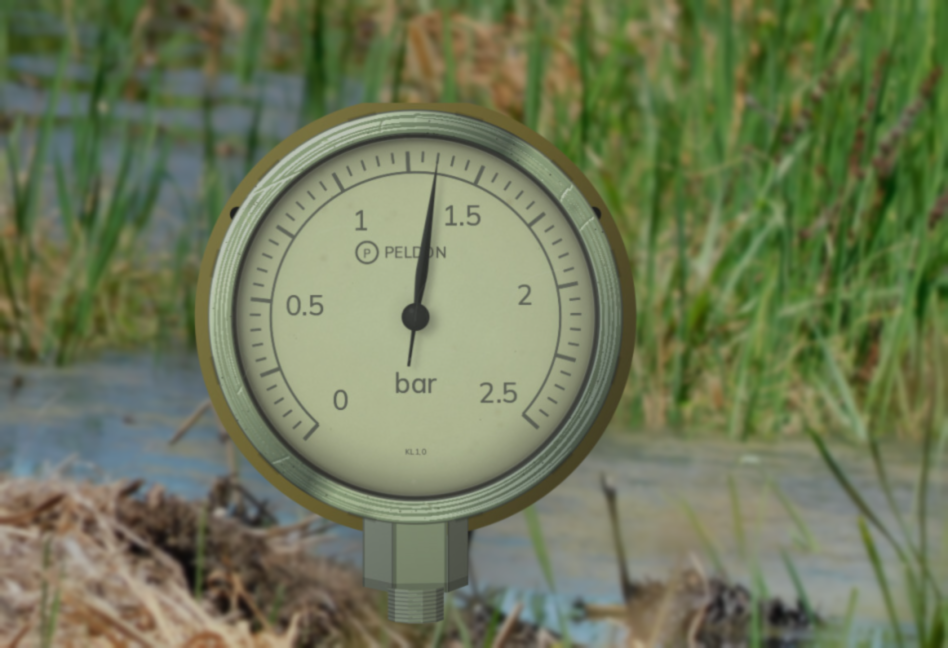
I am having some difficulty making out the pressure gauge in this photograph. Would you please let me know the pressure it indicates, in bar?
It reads 1.35 bar
